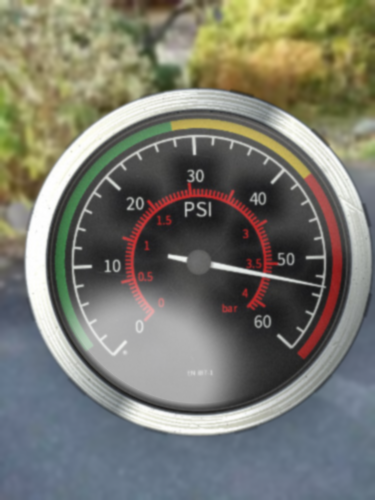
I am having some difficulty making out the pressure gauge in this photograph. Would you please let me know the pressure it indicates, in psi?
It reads 53 psi
